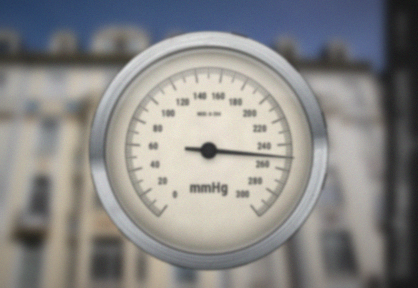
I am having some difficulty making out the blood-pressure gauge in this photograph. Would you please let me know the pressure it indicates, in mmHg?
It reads 250 mmHg
